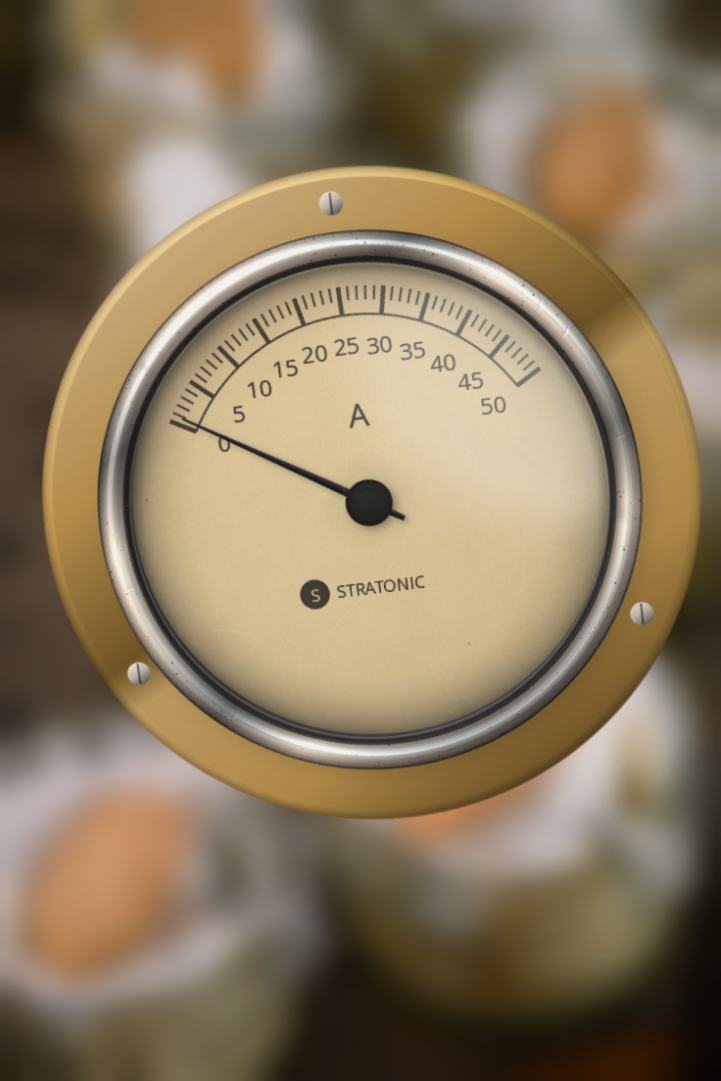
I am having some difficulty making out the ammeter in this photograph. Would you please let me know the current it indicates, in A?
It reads 1 A
